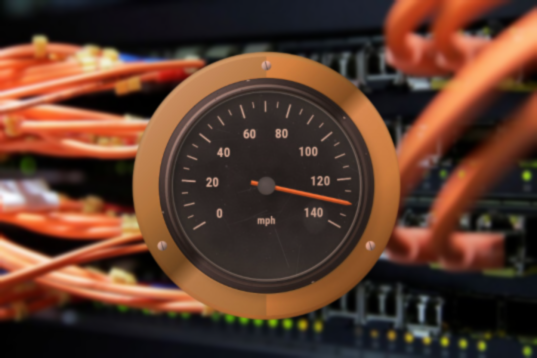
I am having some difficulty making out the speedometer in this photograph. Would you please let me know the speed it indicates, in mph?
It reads 130 mph
